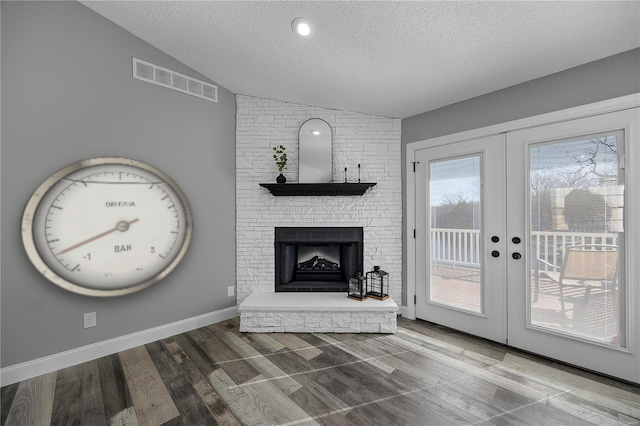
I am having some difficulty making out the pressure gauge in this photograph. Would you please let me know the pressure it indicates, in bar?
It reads -0.7 bar
